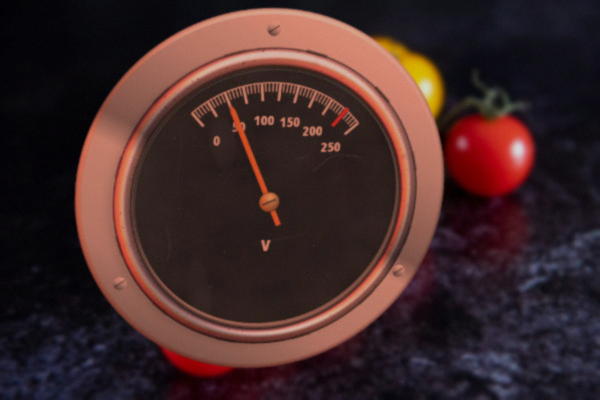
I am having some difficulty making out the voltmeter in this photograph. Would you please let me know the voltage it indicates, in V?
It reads 50 V
